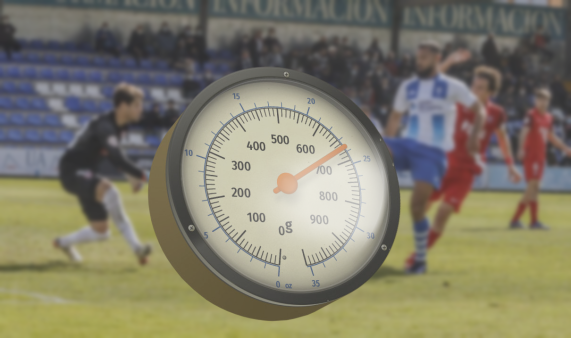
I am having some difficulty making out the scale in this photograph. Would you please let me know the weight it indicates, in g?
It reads 670 g
